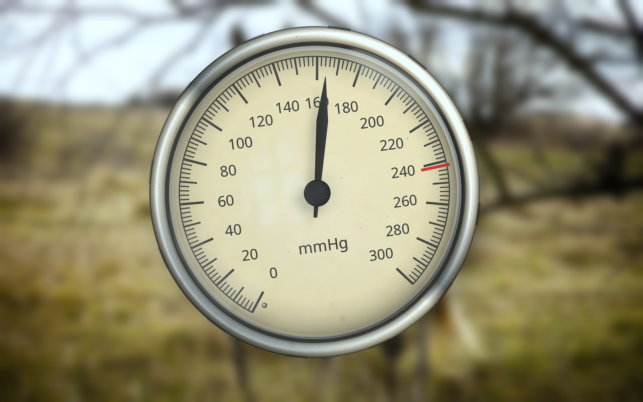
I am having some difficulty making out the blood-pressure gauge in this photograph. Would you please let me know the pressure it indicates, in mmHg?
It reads 164 mmHg
